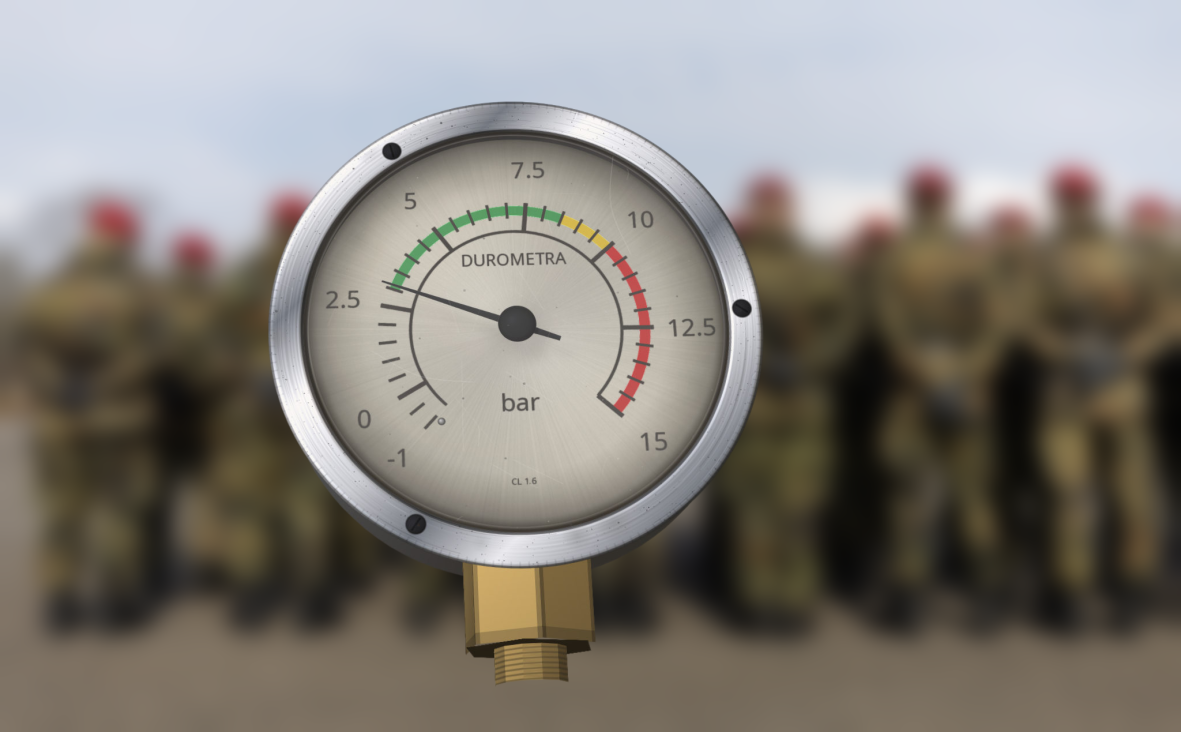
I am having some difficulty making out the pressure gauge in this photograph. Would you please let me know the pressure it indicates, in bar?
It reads 3 bar
